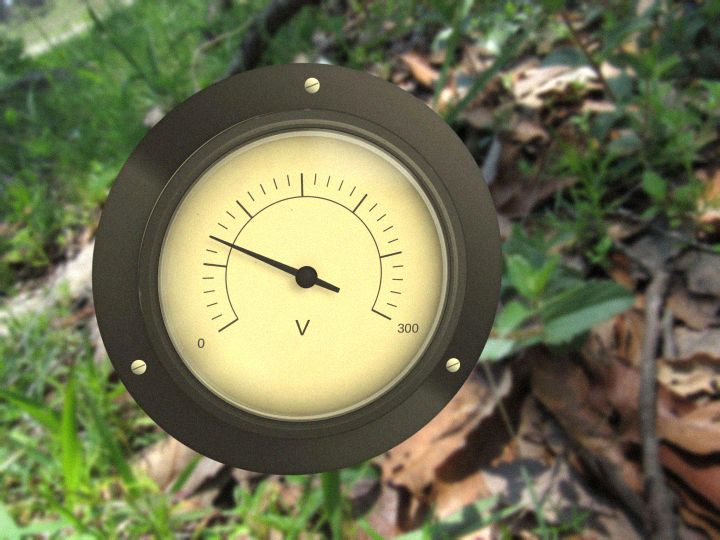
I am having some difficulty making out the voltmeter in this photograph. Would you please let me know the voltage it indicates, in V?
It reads 70 V
